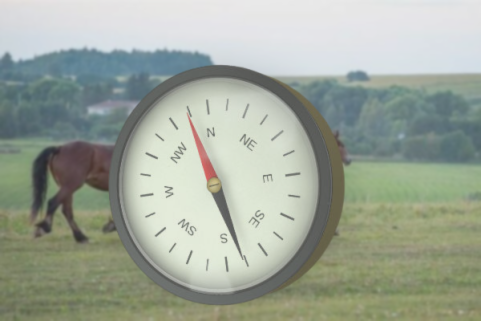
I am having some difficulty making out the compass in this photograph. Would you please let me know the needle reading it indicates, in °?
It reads 345 °
